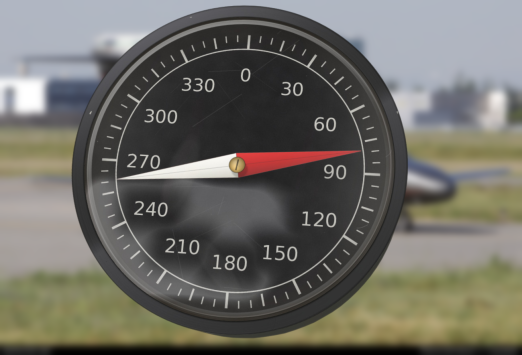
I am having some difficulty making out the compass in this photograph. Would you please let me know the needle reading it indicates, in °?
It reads 80 °
